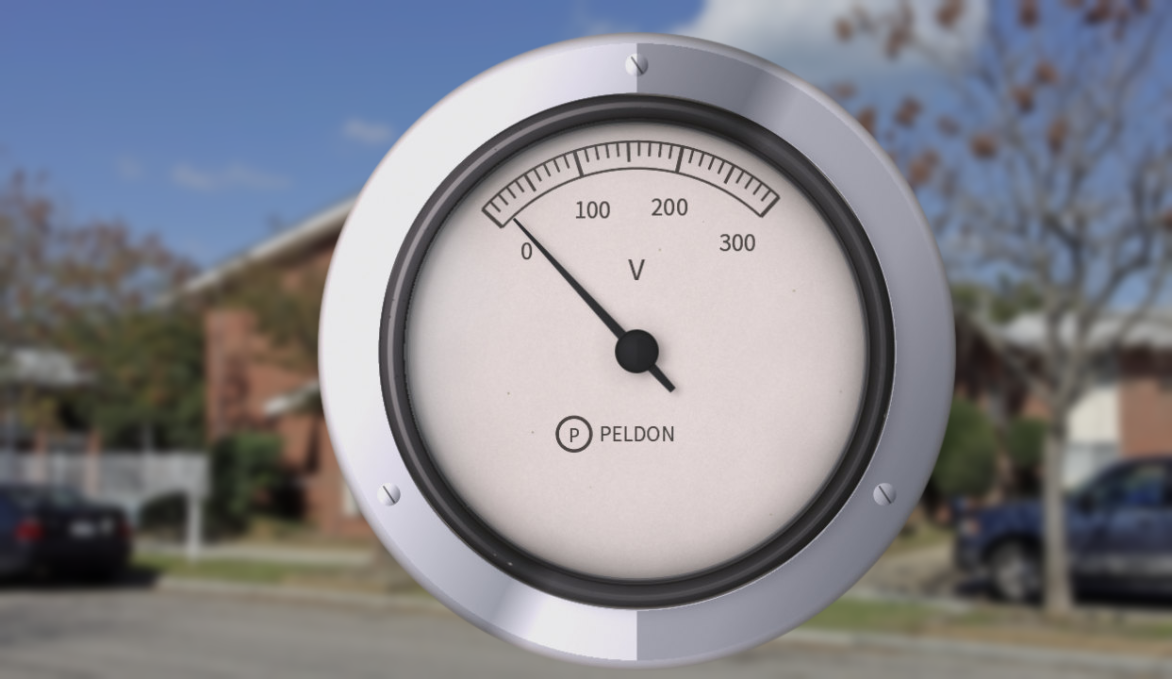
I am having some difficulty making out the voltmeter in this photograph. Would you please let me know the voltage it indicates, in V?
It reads 15 V
